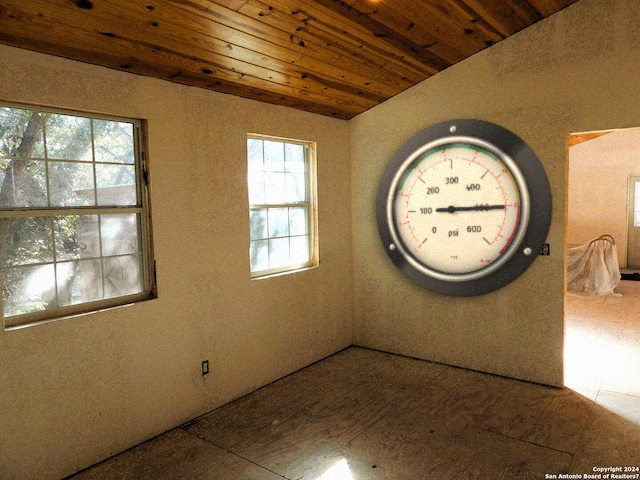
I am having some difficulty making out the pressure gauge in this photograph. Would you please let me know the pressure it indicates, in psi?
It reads 500 psi
